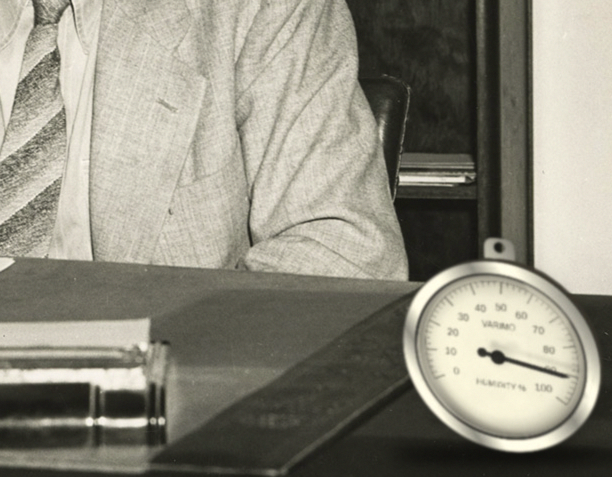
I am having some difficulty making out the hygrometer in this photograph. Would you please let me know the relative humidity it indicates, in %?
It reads 90 %
